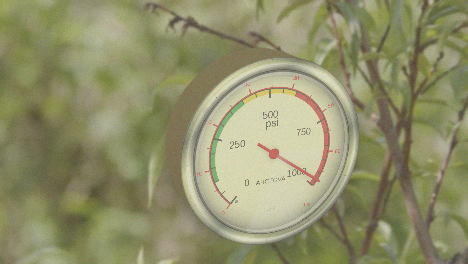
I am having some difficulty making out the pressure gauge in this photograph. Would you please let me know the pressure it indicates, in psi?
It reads 975 psi
